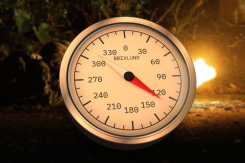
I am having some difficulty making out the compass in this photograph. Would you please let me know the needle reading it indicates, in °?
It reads 130 °
